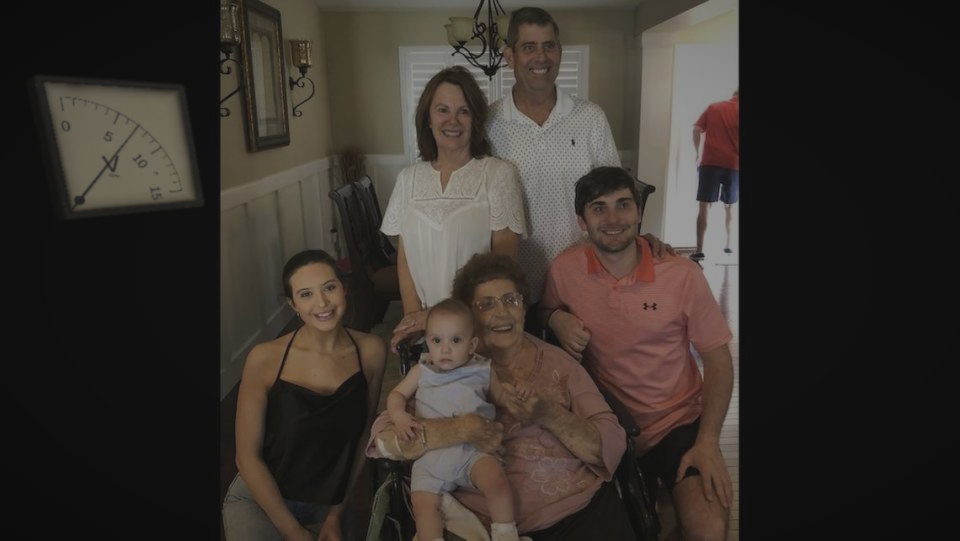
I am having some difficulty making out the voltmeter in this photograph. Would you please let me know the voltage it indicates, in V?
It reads 7 V
